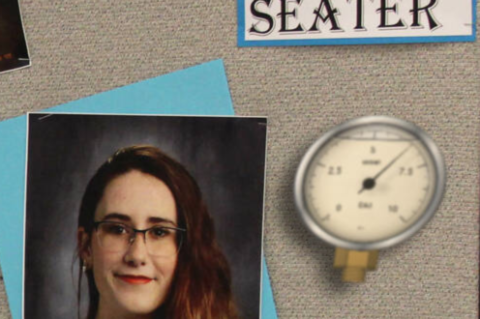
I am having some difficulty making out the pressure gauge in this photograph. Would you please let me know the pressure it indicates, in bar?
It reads 6.5 bar
